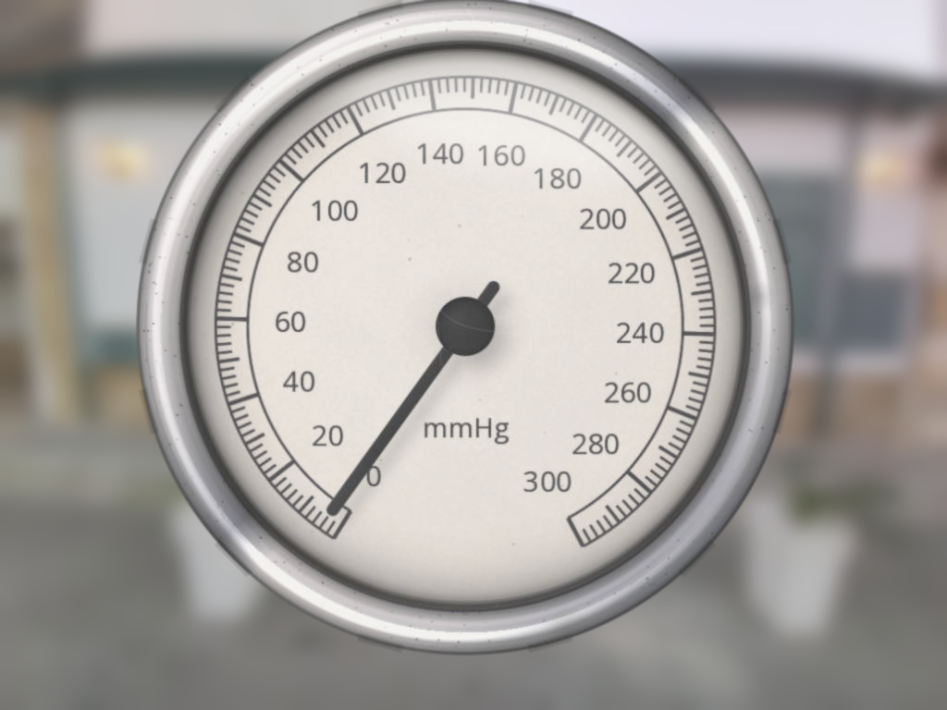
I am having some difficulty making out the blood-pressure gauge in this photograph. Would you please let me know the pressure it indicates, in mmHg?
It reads 4 mmHg
